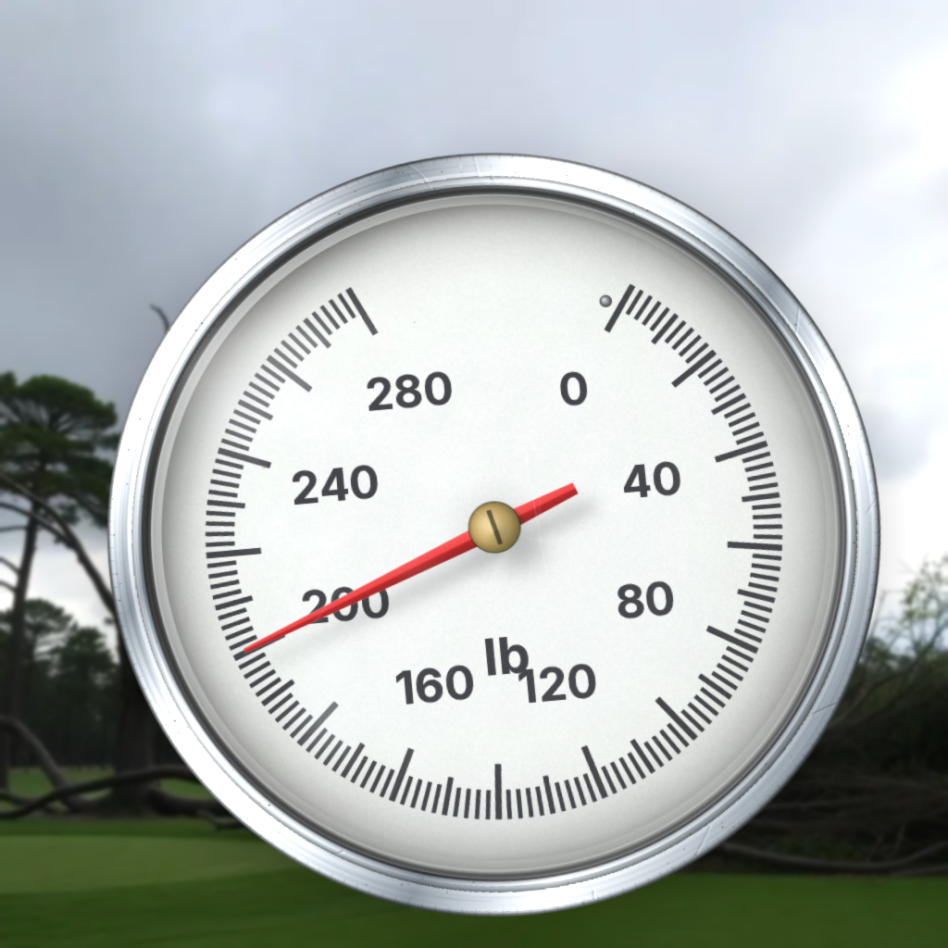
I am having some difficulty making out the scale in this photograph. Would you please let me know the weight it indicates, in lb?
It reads 200 lb
